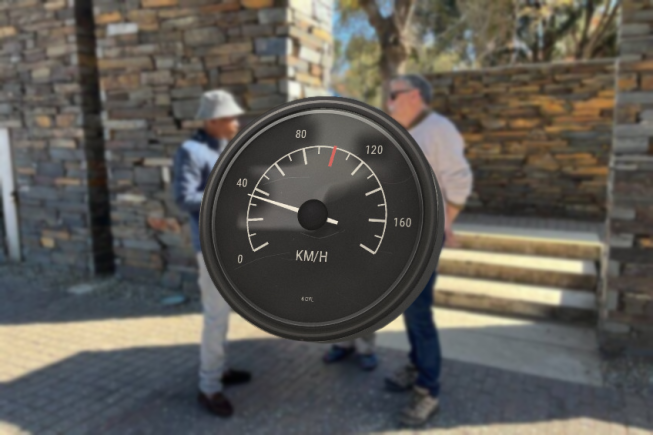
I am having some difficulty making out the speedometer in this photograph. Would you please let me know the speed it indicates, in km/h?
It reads 35 km/h
